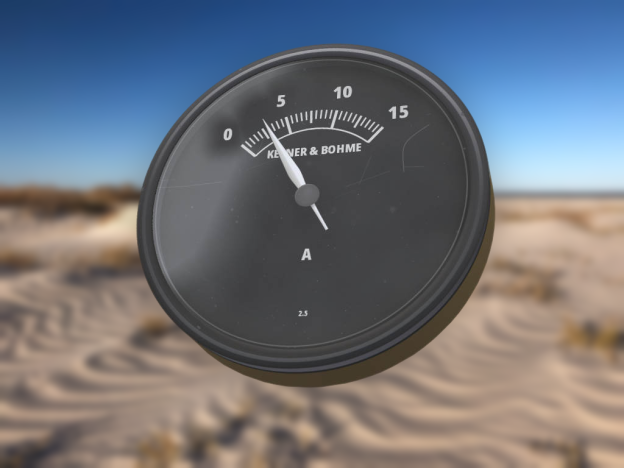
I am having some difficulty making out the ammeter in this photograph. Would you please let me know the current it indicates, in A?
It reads 3 A
